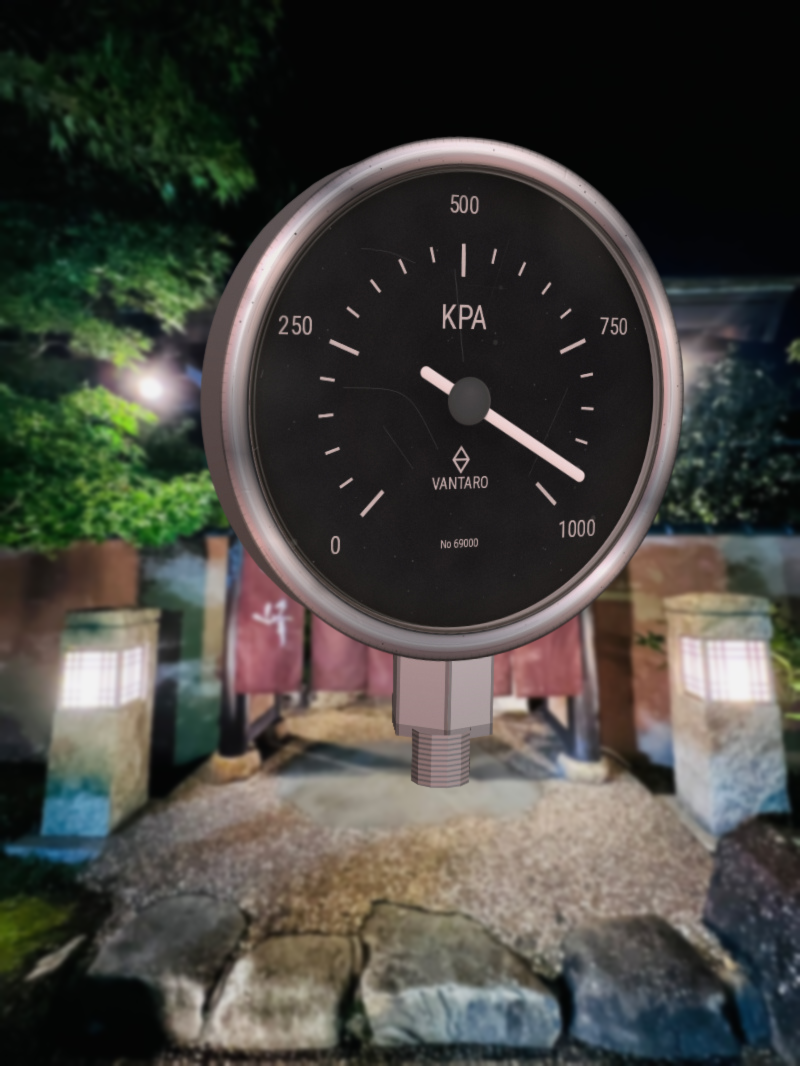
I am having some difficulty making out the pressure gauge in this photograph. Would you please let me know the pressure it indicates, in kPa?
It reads 950 kPa
